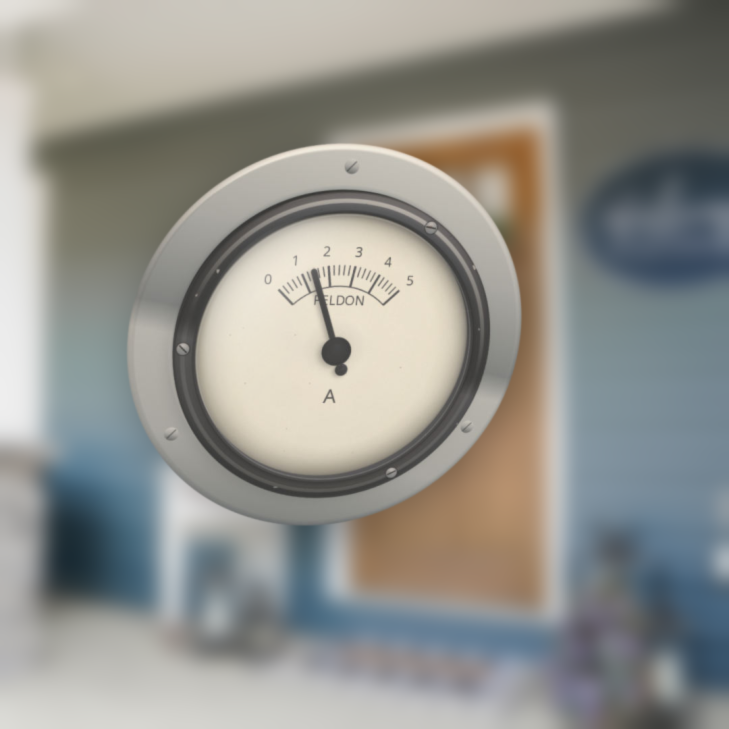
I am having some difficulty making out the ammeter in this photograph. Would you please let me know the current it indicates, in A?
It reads 1.4 A
